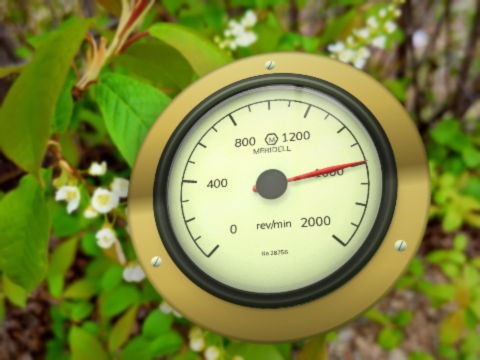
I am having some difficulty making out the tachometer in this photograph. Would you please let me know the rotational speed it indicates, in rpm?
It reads 1600 rpm
